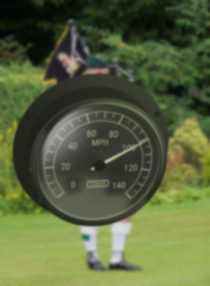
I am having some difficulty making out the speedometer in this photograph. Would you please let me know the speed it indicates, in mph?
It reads 100 mph
